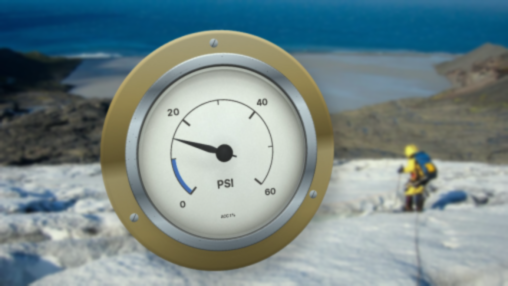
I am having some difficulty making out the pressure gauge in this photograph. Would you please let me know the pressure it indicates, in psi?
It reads 15 psi
